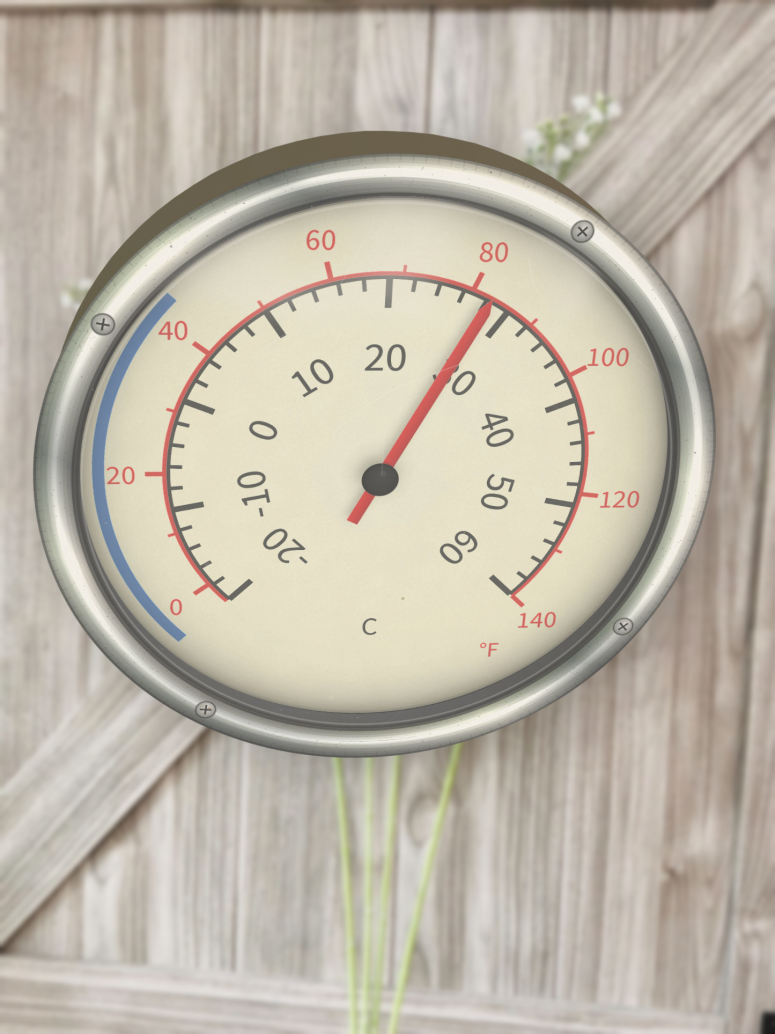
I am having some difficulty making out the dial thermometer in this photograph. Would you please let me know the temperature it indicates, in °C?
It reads 28 °C
